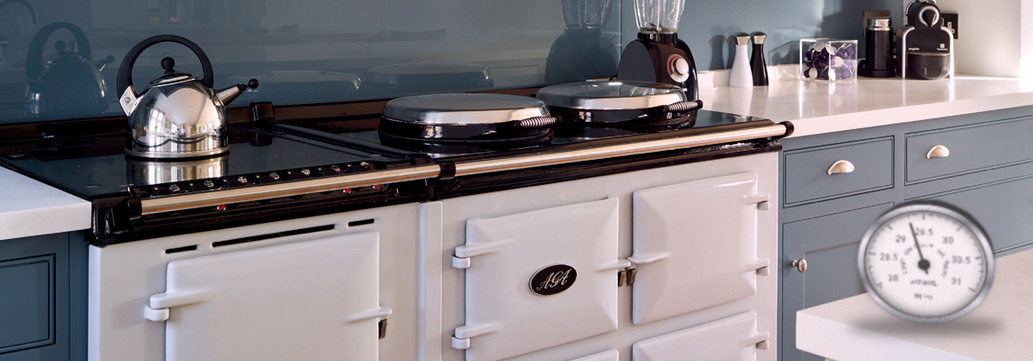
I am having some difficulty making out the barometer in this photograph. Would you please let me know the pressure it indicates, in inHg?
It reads 29.3 inHg
